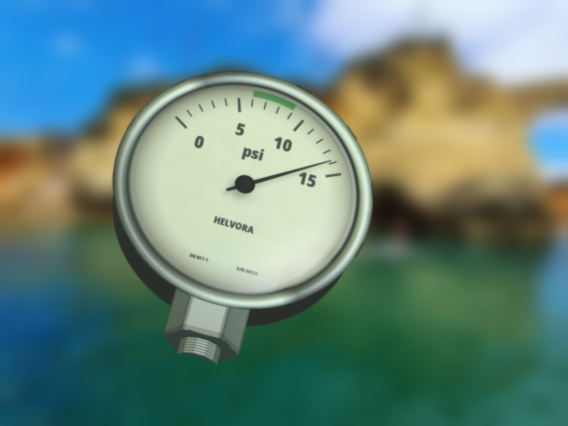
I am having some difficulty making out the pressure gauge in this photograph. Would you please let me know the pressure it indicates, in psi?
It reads 14 psi
